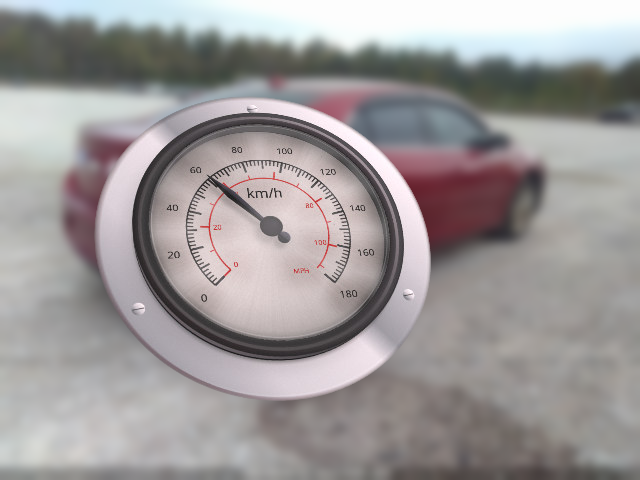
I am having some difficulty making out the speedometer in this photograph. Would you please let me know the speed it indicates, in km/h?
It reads 60 km/h
